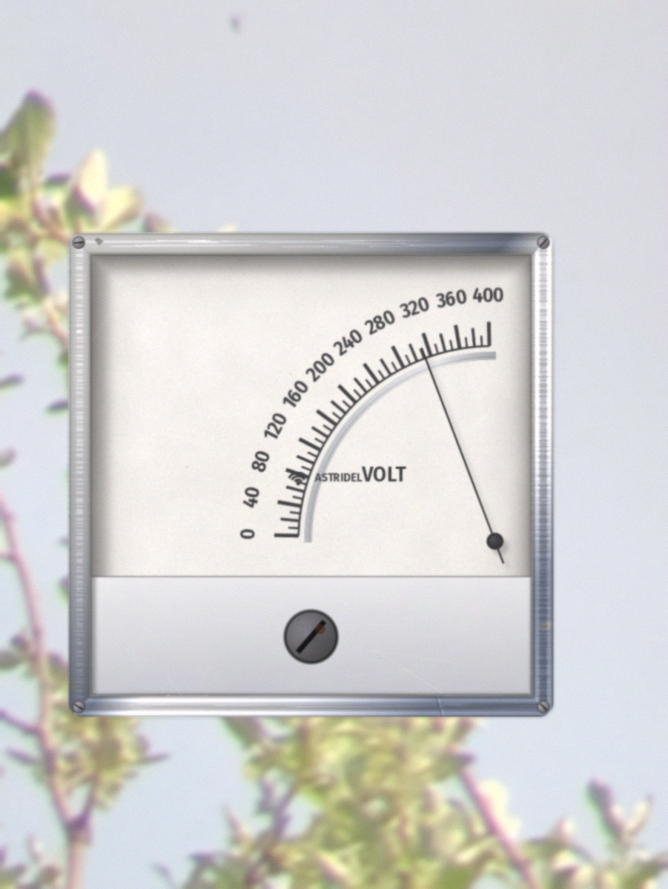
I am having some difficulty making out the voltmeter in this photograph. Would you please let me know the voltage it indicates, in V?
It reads 310 V
